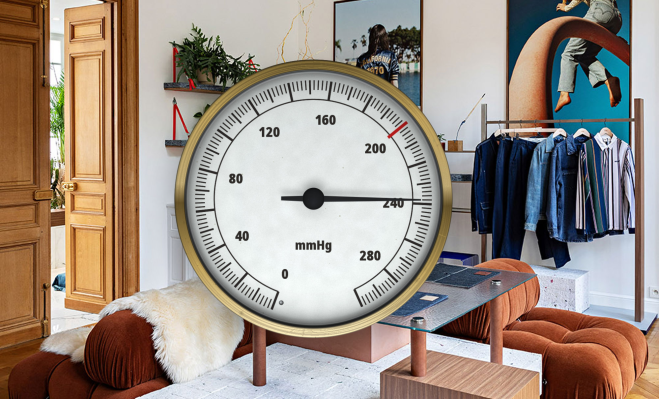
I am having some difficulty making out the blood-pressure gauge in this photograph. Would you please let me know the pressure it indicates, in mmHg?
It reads 238 mmHg
